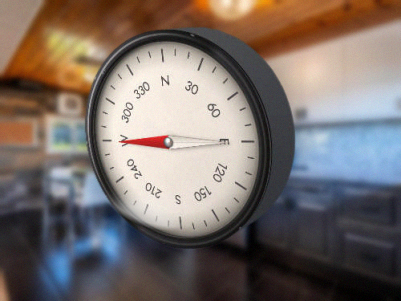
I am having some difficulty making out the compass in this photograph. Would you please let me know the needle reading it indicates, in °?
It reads 270 °
